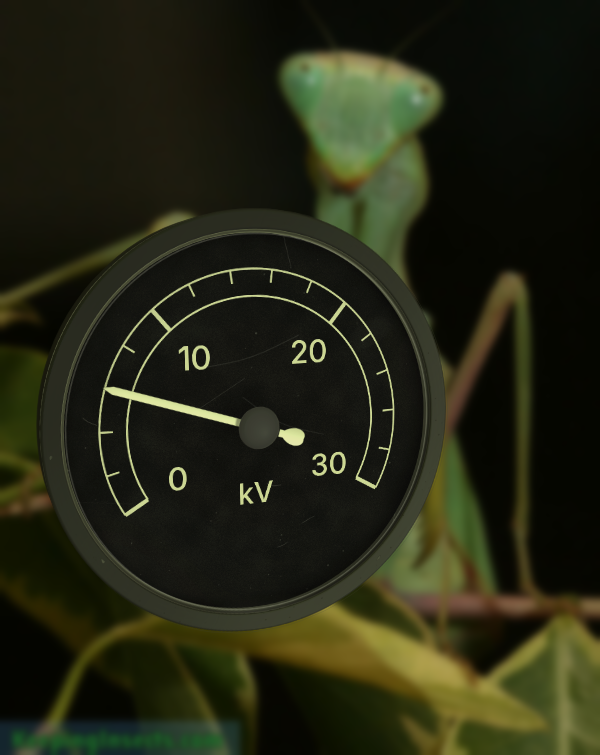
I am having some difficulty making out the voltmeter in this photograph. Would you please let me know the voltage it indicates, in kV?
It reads 6 kV
